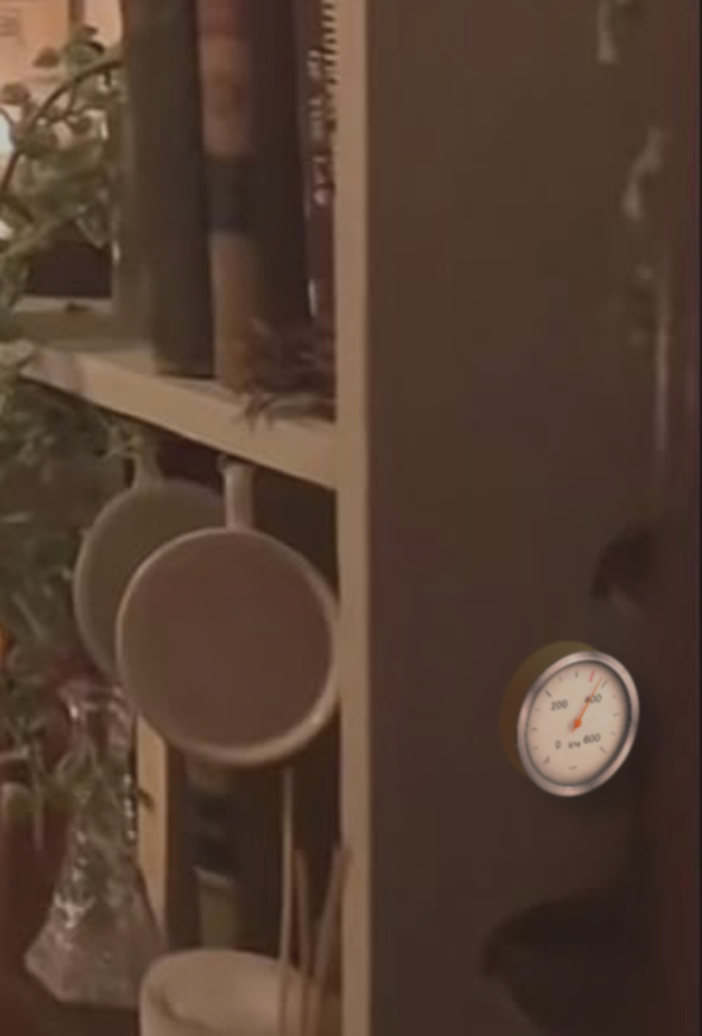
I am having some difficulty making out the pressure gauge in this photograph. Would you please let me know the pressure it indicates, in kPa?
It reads 375 kPa
